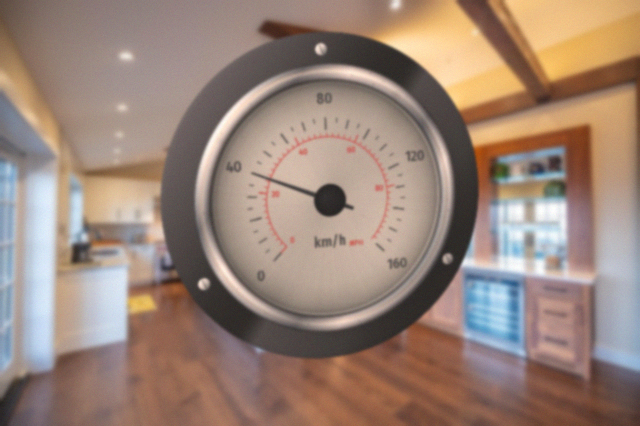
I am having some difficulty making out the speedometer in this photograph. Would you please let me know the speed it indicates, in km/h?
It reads 40 km/h
